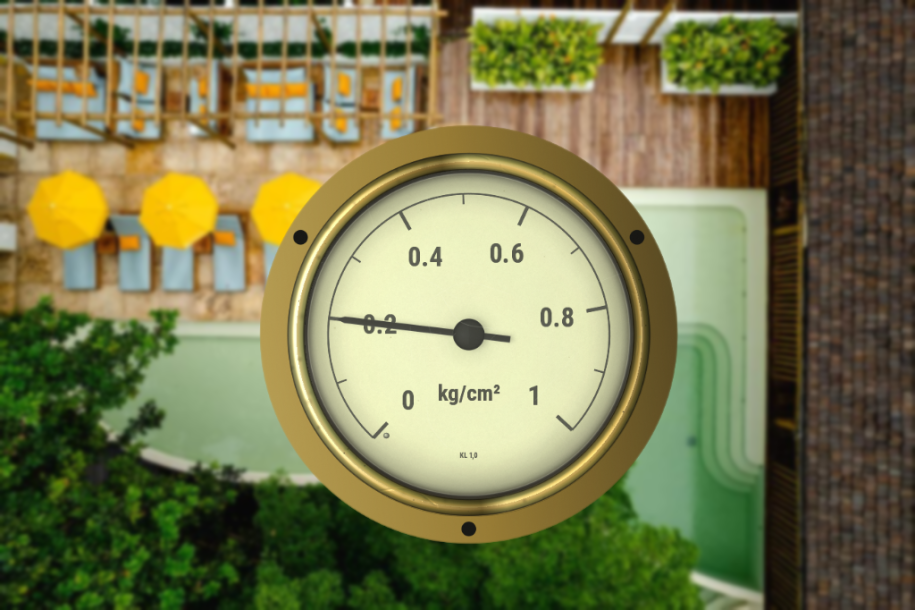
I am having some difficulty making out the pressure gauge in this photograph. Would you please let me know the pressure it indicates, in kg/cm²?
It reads 0.2 kg/cm²
